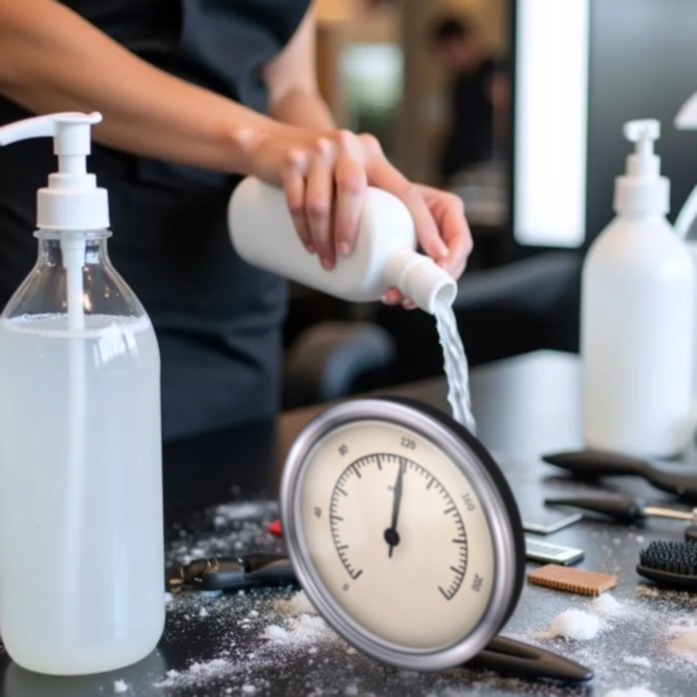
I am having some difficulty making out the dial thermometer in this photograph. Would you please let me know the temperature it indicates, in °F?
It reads 120 °F
